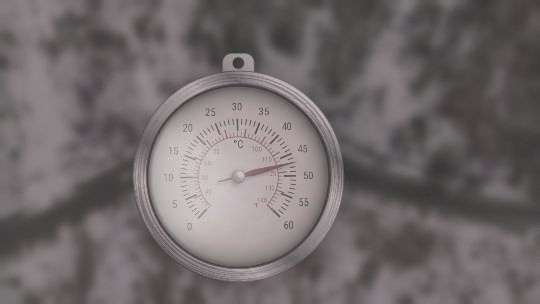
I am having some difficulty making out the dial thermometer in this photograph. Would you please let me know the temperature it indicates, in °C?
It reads 47 °C
